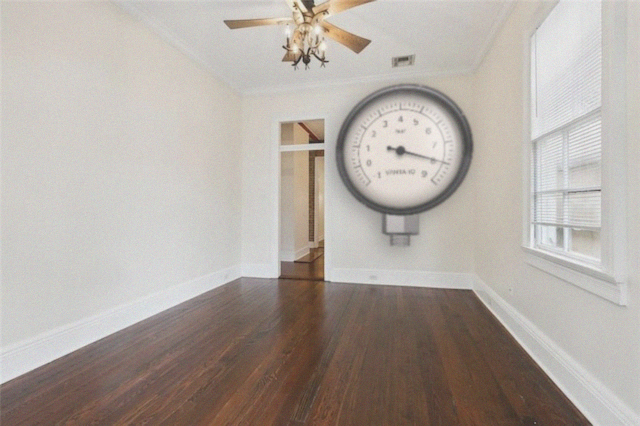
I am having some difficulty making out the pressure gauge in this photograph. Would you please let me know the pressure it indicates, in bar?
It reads 8 bar
